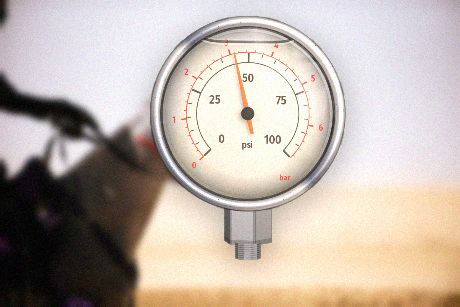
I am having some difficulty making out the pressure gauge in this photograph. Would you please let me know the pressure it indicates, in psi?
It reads 45 psi
